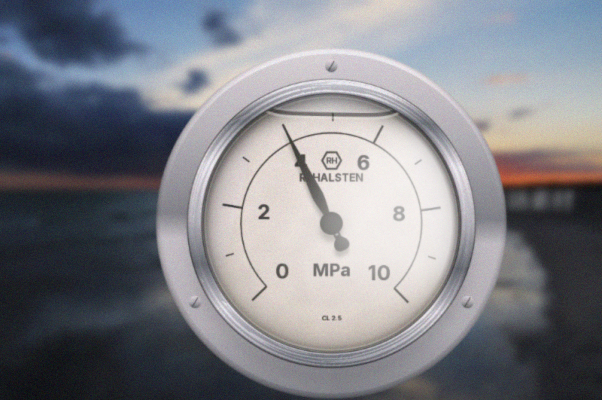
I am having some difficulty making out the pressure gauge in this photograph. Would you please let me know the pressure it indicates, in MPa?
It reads 4 MPa
